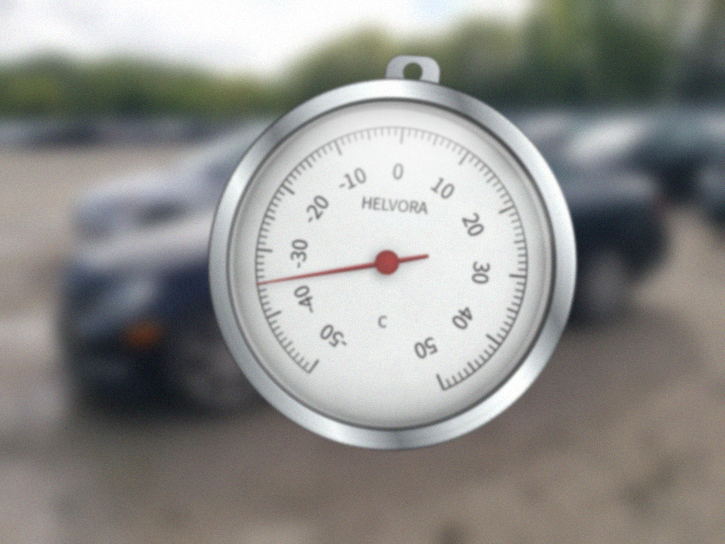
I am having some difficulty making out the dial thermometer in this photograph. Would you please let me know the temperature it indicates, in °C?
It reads -35 °C
